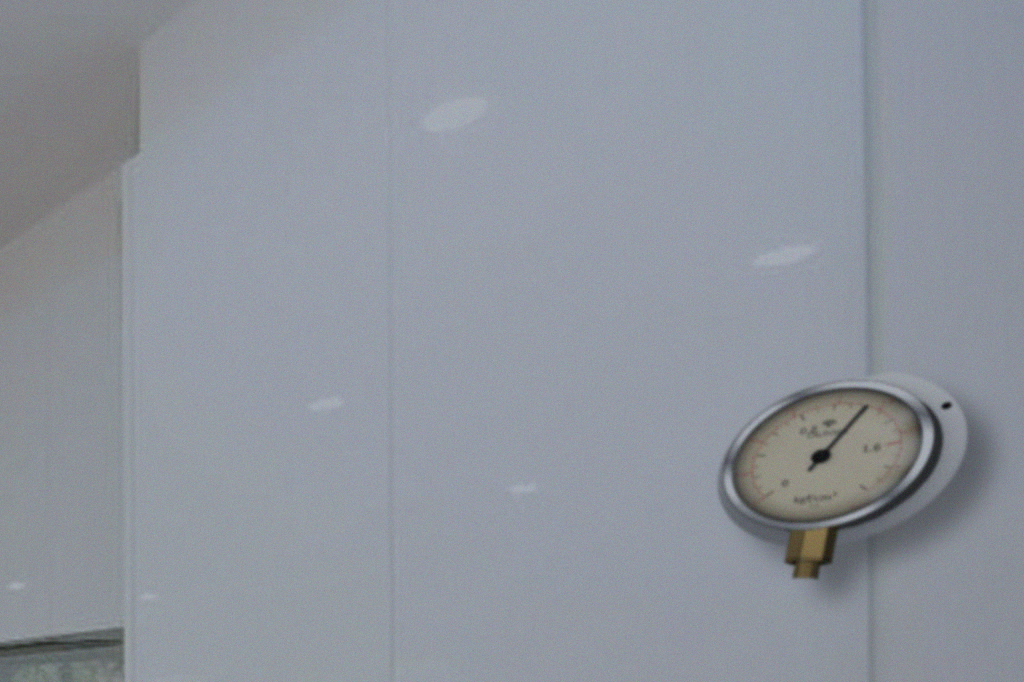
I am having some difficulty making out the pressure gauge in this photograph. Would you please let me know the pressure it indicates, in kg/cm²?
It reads 1.2 kg/cm²
